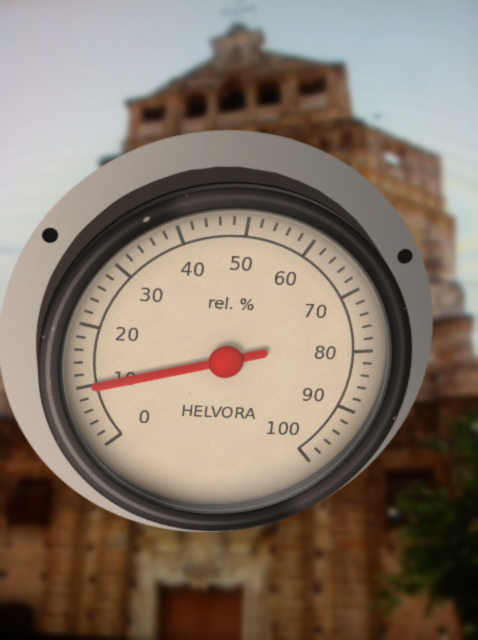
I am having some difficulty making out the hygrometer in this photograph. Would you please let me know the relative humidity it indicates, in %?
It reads 10 %
